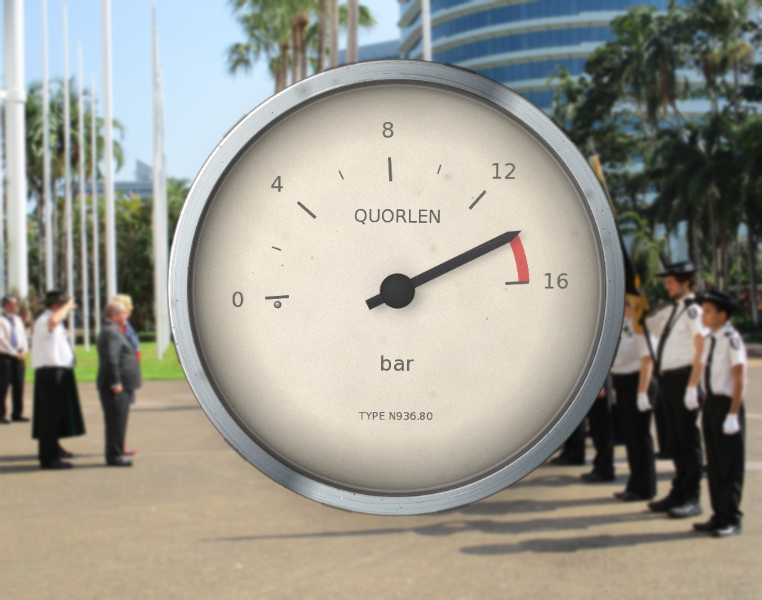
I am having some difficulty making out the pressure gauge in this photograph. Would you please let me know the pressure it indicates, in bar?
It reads 14 bar
